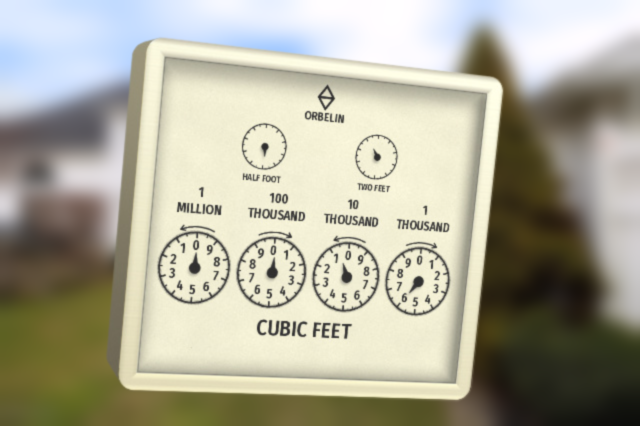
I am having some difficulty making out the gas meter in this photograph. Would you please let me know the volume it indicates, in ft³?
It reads 600 ft³
